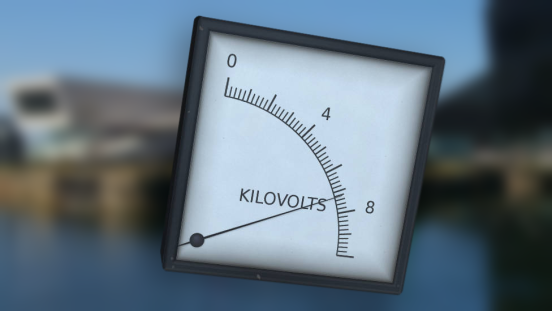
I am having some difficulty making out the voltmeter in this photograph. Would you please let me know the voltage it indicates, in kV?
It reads 7.2 kV
